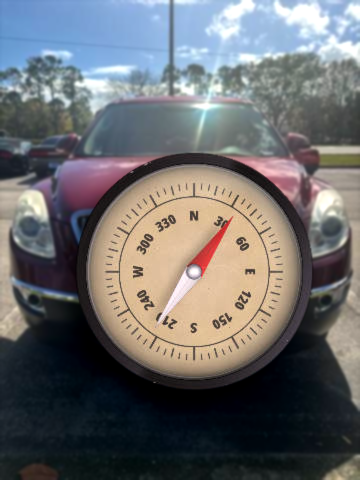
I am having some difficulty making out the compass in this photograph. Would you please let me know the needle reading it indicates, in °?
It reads 35 °
